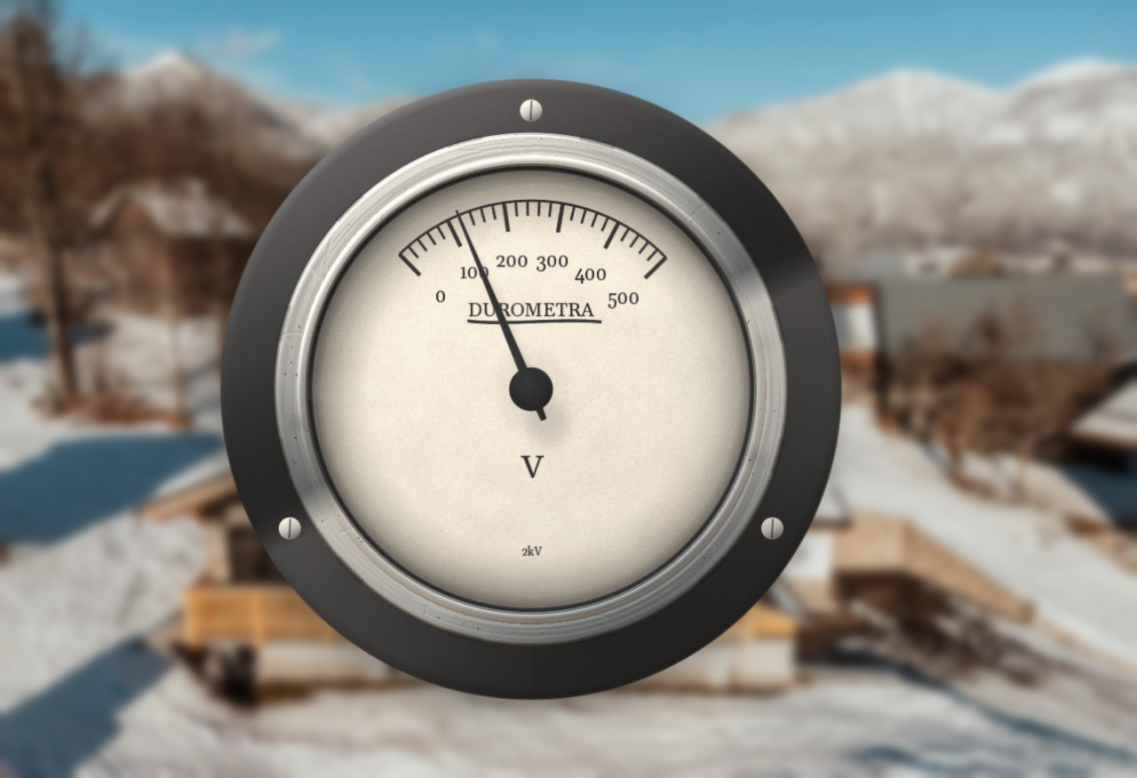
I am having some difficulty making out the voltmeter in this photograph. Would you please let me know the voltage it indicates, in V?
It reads 120 V
